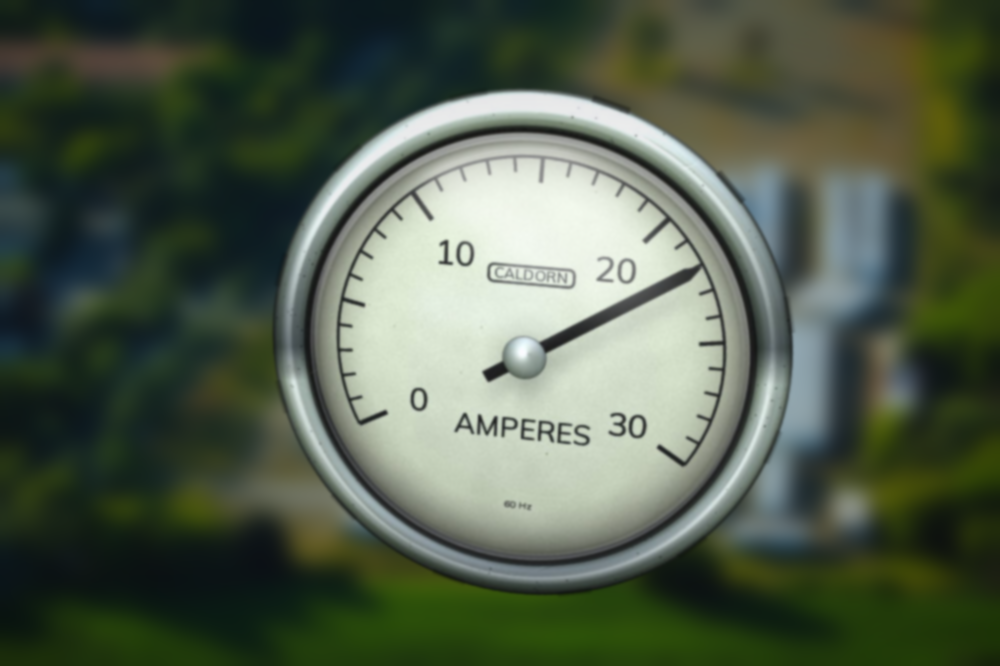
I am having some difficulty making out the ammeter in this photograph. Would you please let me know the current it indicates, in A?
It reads 22 A
